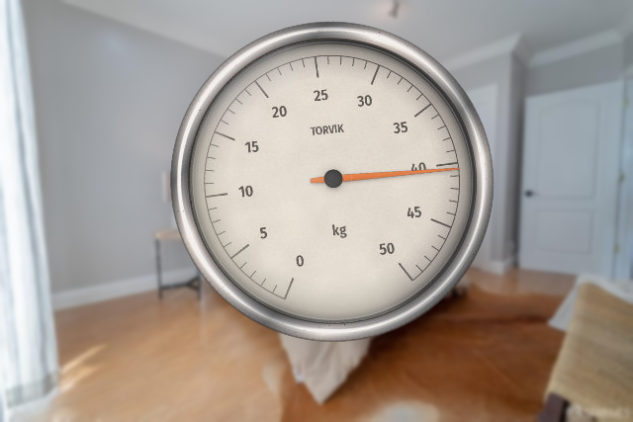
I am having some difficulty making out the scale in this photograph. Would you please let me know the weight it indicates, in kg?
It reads 40.5 kg
